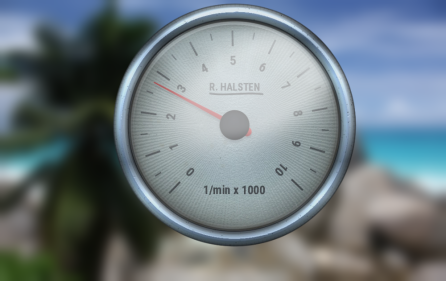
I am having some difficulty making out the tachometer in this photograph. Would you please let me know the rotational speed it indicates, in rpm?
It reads 2750 rpm
